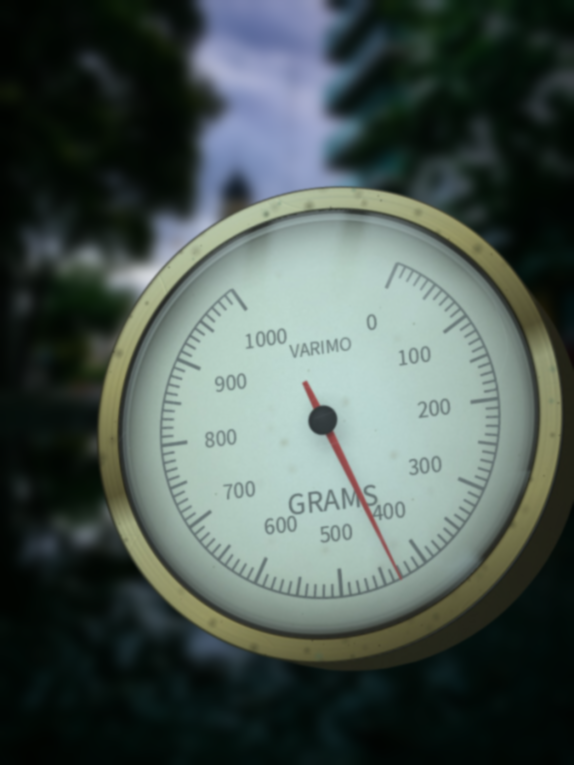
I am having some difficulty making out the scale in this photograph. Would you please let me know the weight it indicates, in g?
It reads 430 g
